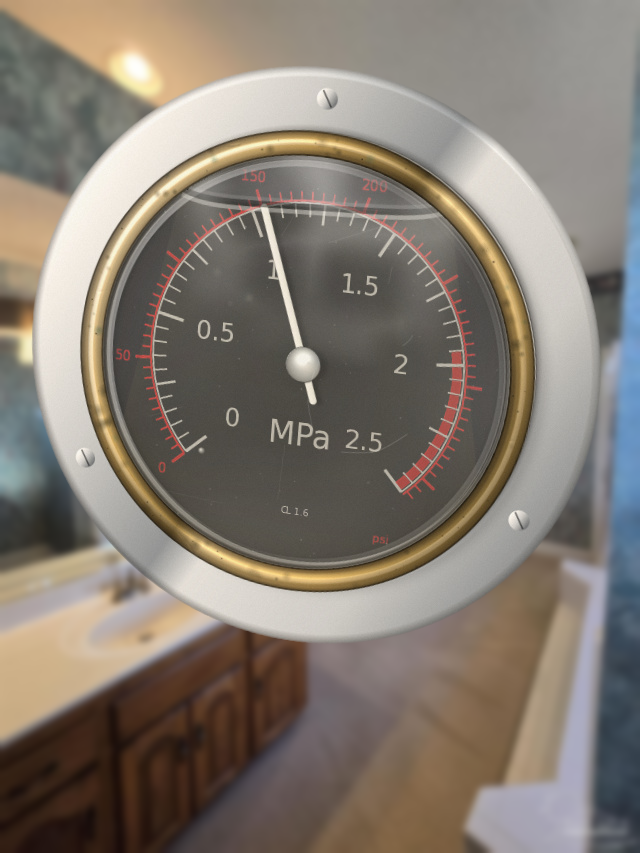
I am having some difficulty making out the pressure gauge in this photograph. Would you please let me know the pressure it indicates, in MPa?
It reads 1.05 MPa
